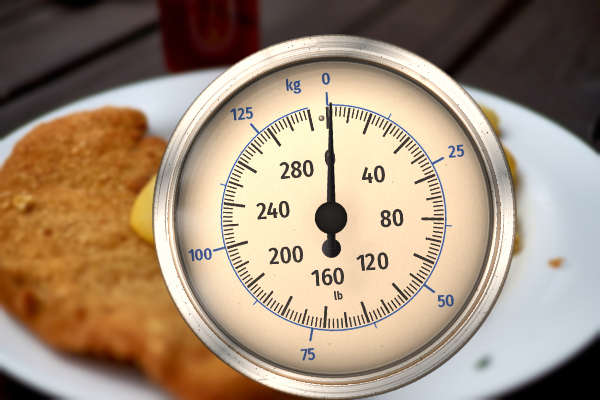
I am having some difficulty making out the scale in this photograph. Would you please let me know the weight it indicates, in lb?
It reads 2 lb
